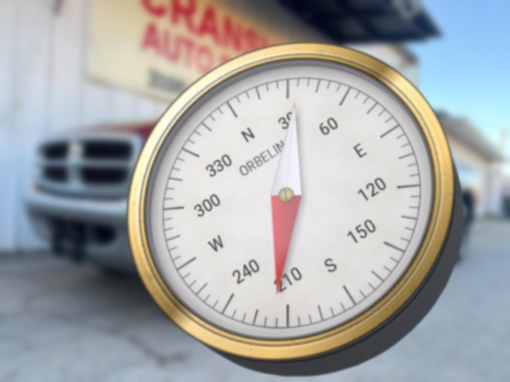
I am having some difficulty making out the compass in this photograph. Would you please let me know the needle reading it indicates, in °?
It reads 215 °
